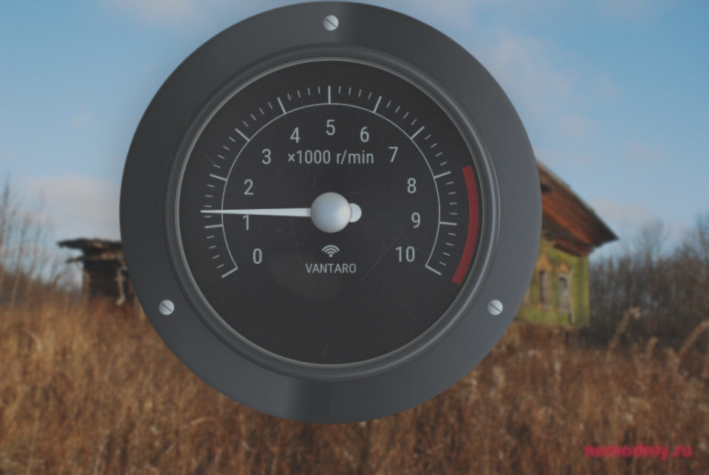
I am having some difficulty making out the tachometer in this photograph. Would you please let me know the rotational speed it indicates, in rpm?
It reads 1300 rpm
